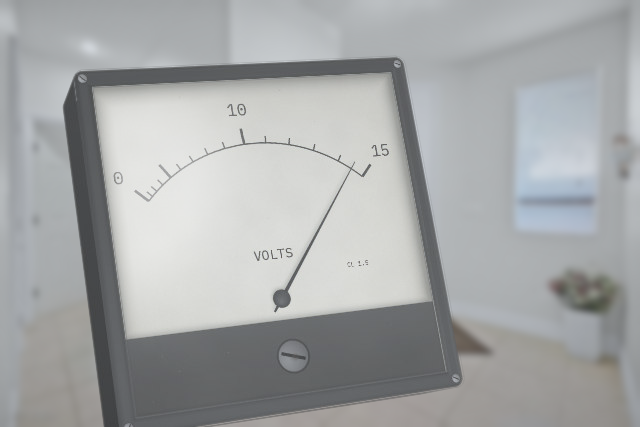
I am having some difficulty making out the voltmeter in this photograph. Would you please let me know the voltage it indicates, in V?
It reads 14.5 V
